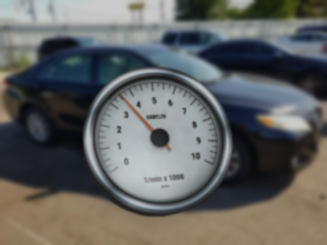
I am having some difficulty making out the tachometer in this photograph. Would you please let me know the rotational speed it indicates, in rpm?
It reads 3500 rpm
